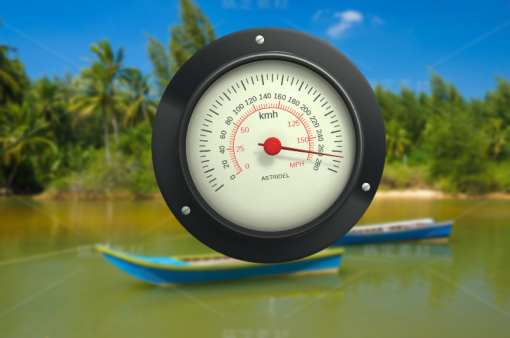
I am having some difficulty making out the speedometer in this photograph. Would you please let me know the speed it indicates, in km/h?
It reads 265 km/h
